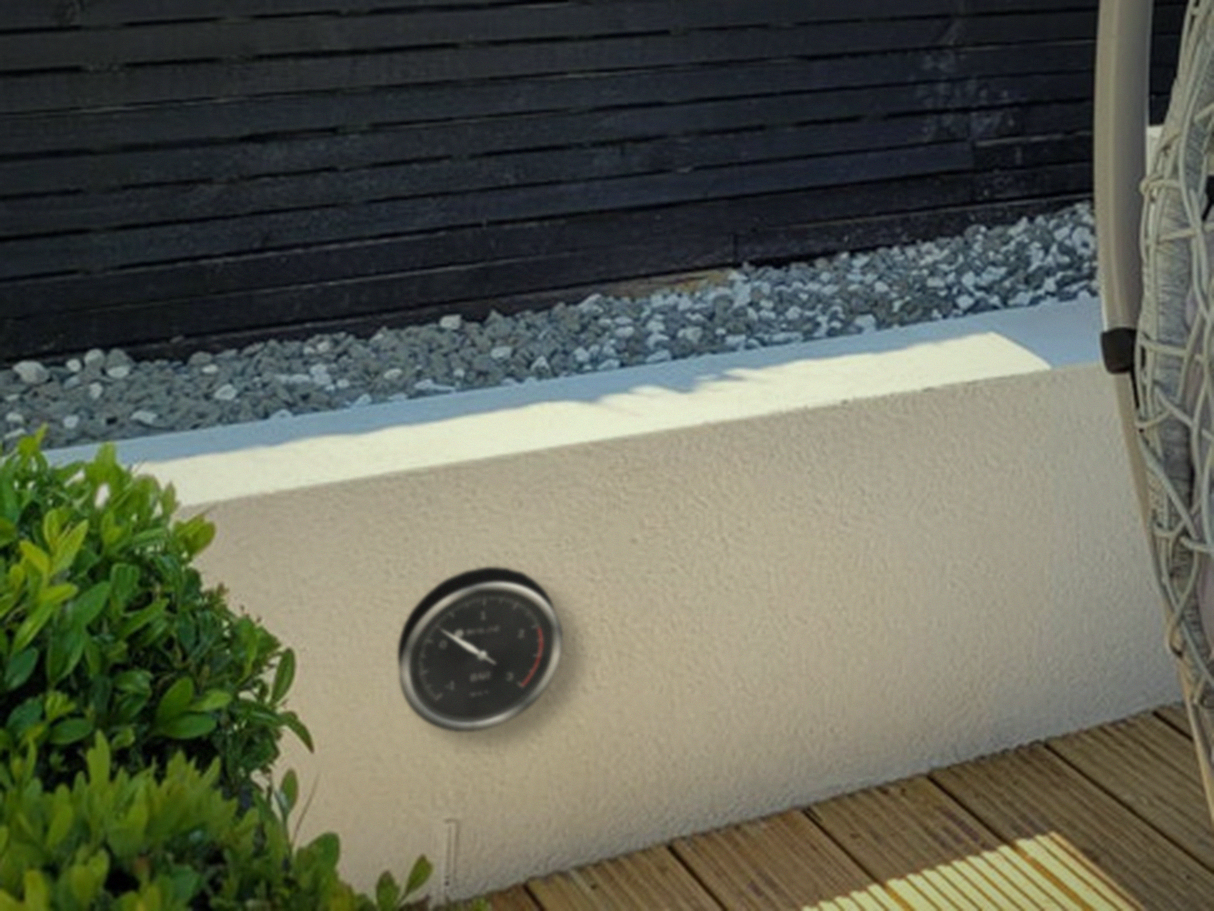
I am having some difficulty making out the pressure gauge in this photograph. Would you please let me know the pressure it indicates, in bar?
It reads 0.25 bar
